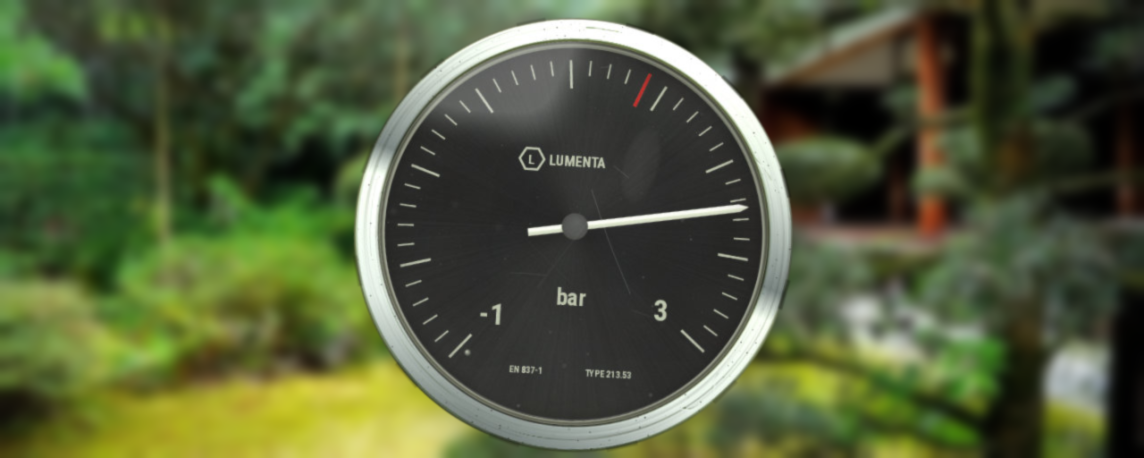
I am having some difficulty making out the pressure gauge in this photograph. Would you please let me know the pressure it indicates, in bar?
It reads 2.25 bar
